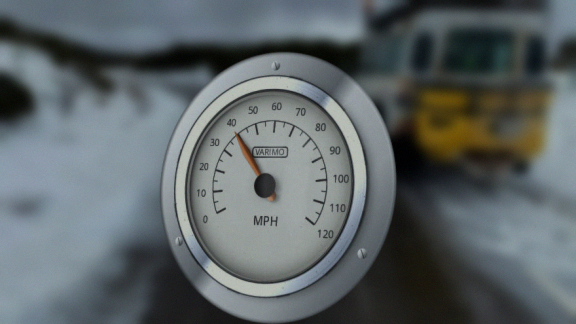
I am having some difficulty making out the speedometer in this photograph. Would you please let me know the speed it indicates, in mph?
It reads 40 mph
